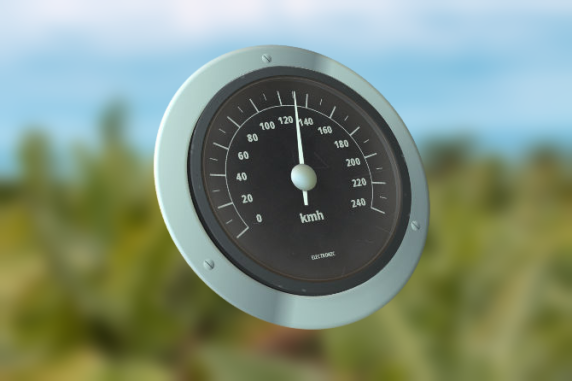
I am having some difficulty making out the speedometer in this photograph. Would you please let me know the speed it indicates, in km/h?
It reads 130 km/h
